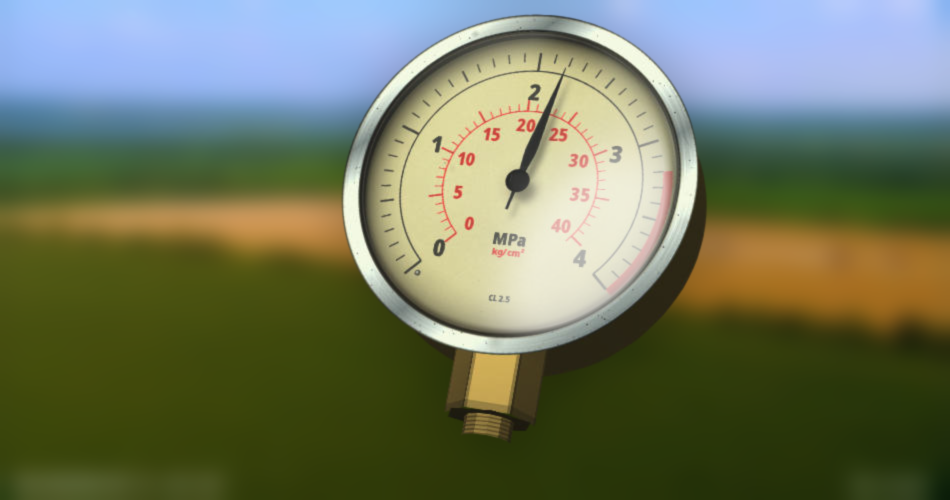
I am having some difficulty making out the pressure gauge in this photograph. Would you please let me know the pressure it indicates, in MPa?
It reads 2.2 MPa
